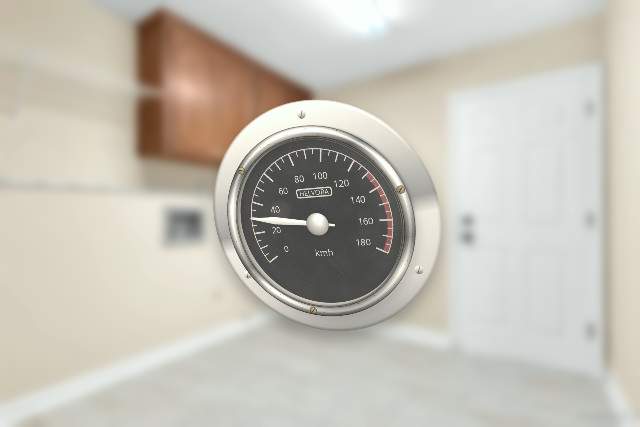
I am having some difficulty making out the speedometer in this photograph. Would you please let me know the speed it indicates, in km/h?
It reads 30 km/h
